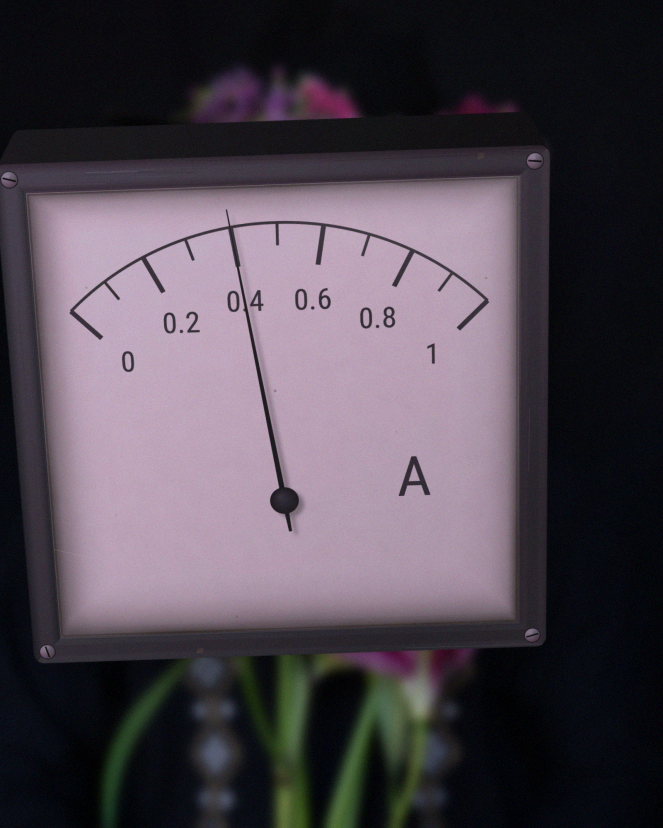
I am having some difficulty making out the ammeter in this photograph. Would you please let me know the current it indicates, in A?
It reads 0.4 A
